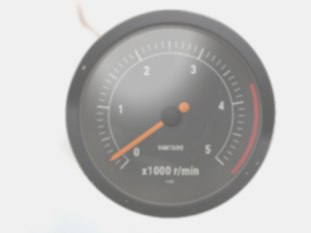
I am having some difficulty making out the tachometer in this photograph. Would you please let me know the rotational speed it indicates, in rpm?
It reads 200 rpm
